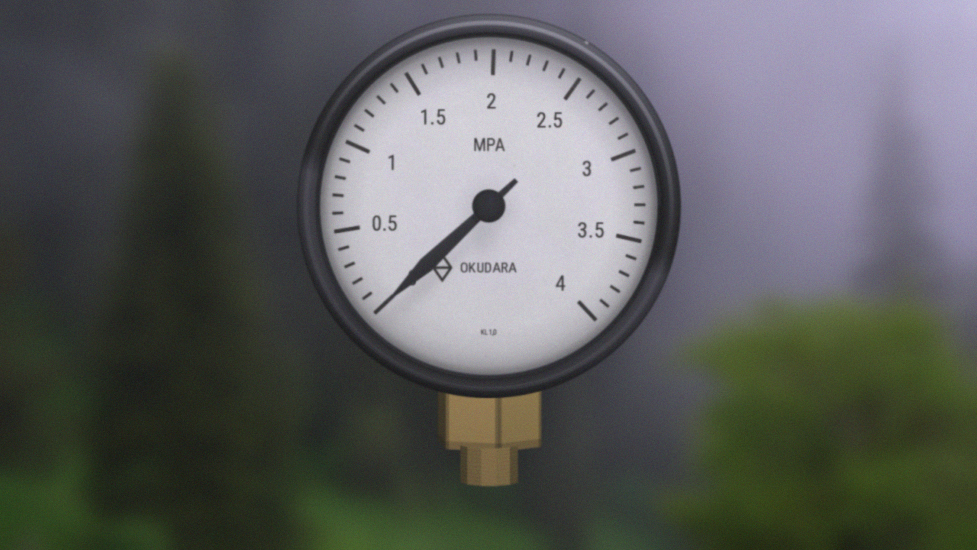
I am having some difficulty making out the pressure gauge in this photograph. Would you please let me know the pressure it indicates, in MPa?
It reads 0 MPa
